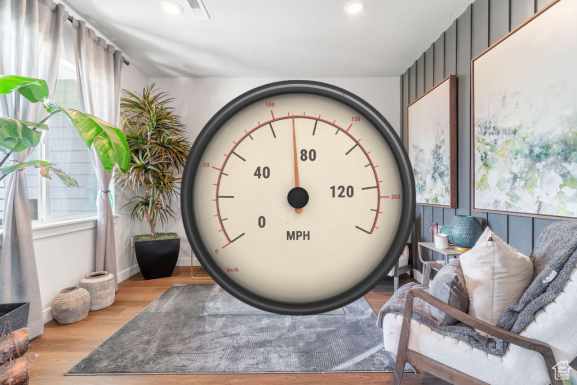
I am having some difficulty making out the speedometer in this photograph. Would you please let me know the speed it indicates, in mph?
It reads 70 mph
